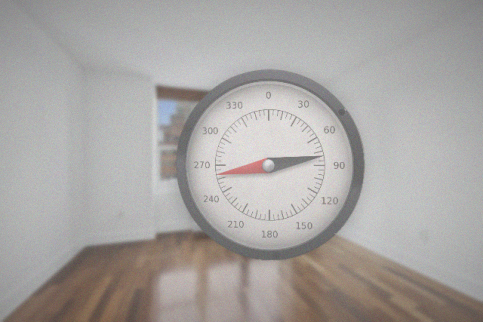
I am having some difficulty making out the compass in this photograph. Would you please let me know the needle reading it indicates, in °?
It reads 260 °
